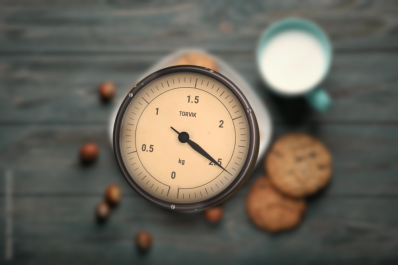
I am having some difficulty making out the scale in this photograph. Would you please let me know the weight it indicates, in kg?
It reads 2.5 kg
